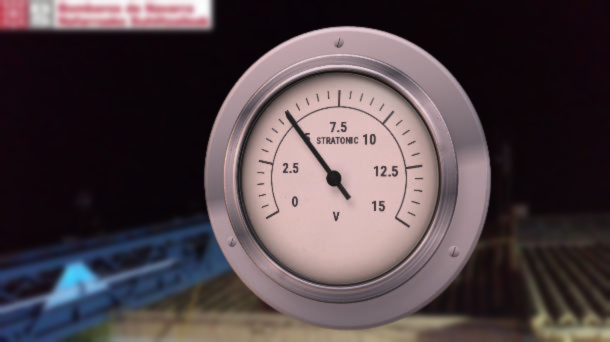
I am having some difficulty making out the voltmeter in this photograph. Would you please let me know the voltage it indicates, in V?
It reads 5 V
